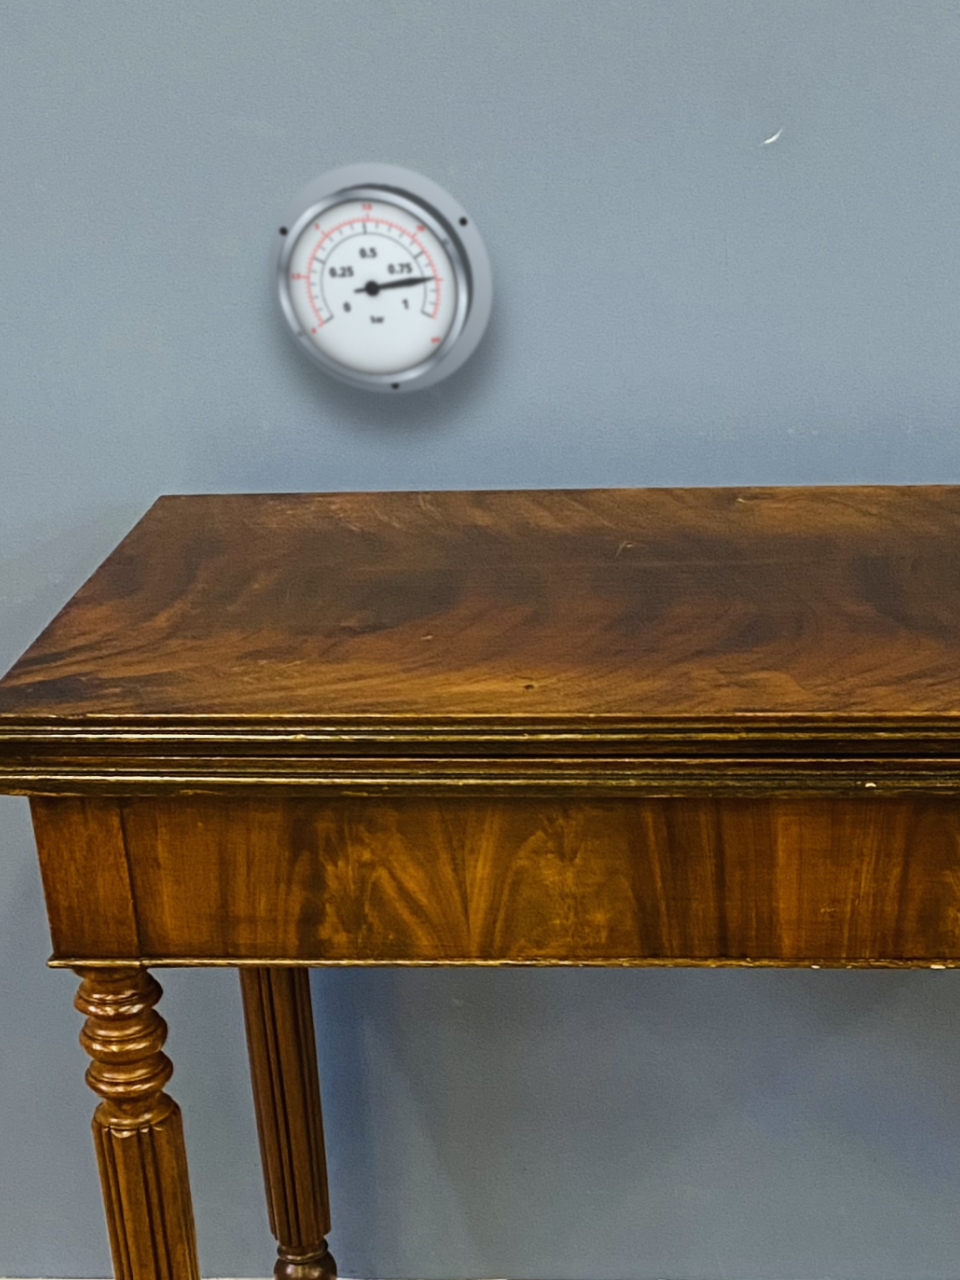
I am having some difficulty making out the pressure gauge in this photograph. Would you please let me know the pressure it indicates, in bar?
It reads 0.85 bar
